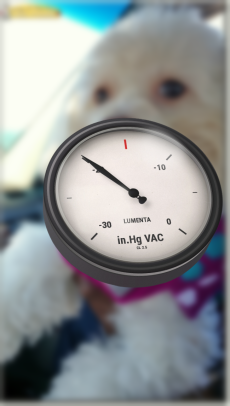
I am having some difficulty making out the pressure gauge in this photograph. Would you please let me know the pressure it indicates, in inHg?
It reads -20 inHg
